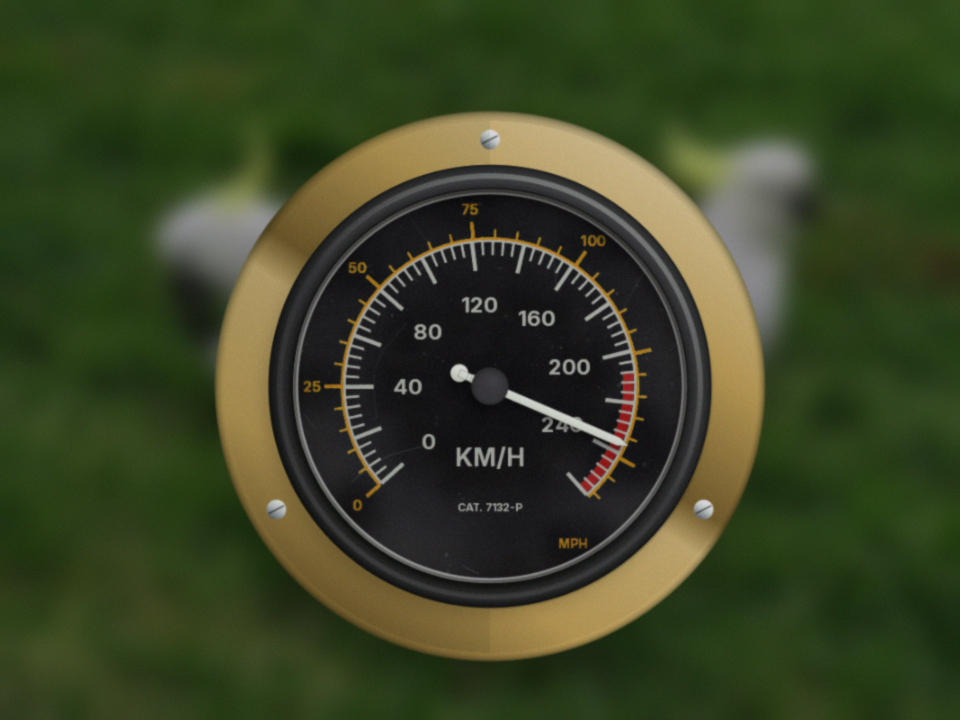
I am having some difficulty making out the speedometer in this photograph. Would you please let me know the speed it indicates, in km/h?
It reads 236 km/h
